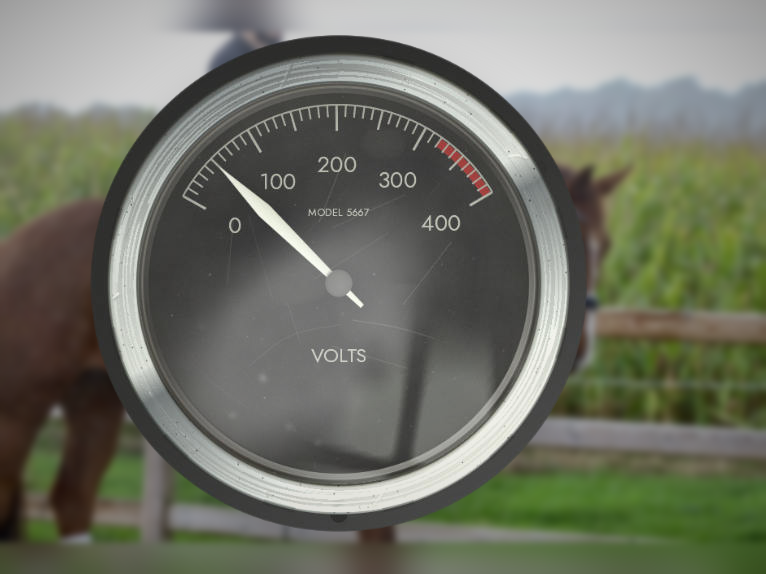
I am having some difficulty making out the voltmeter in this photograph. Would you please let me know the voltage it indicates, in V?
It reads 50 V
